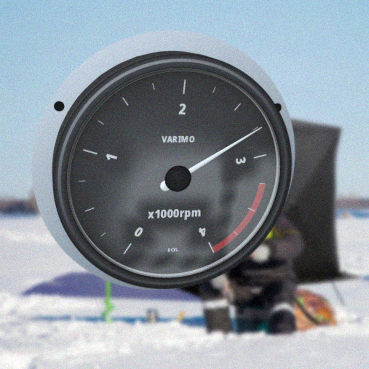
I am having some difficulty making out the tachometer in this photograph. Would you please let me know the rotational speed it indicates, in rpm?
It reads 2750 rpm
